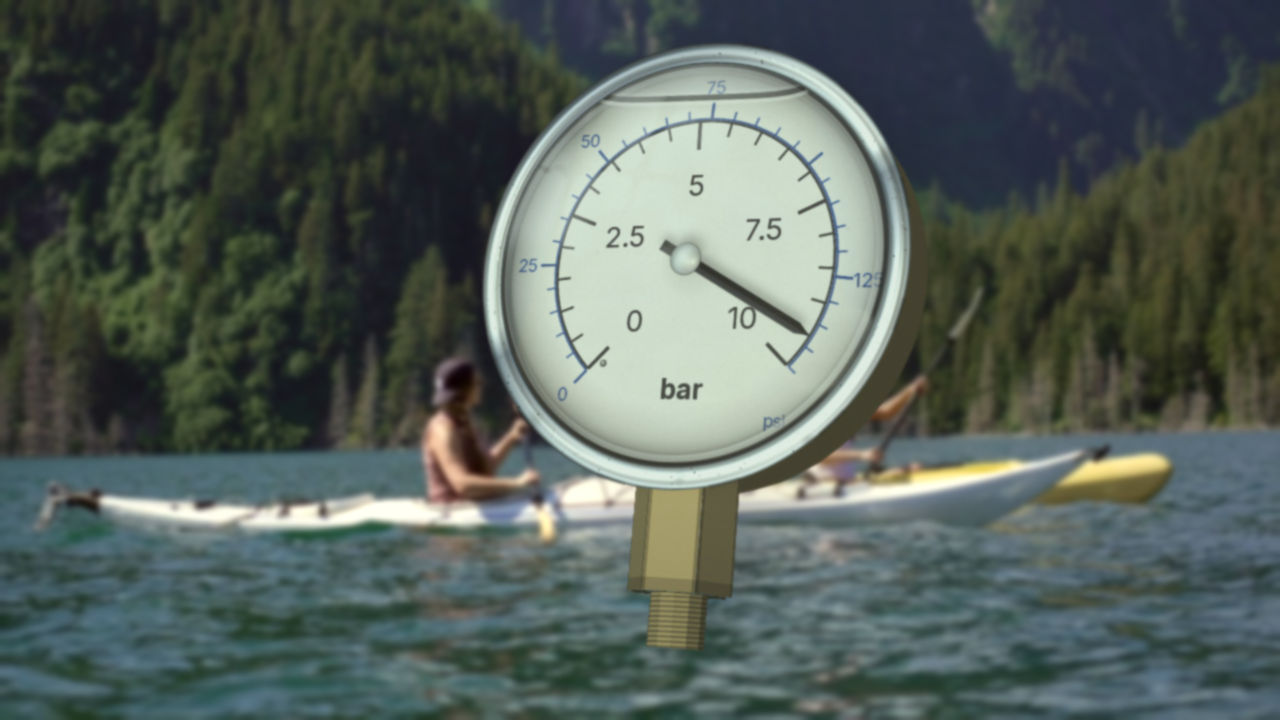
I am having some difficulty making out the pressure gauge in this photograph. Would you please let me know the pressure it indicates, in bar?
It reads 9.5 bar
